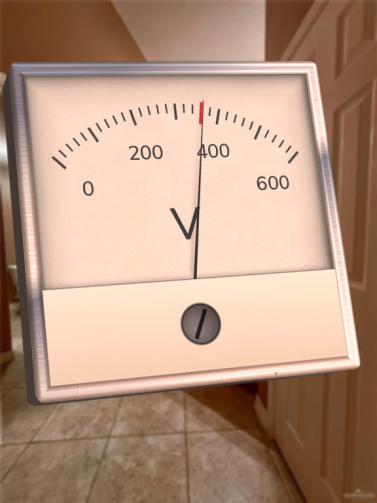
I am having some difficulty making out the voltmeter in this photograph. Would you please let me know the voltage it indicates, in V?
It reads 360 V
